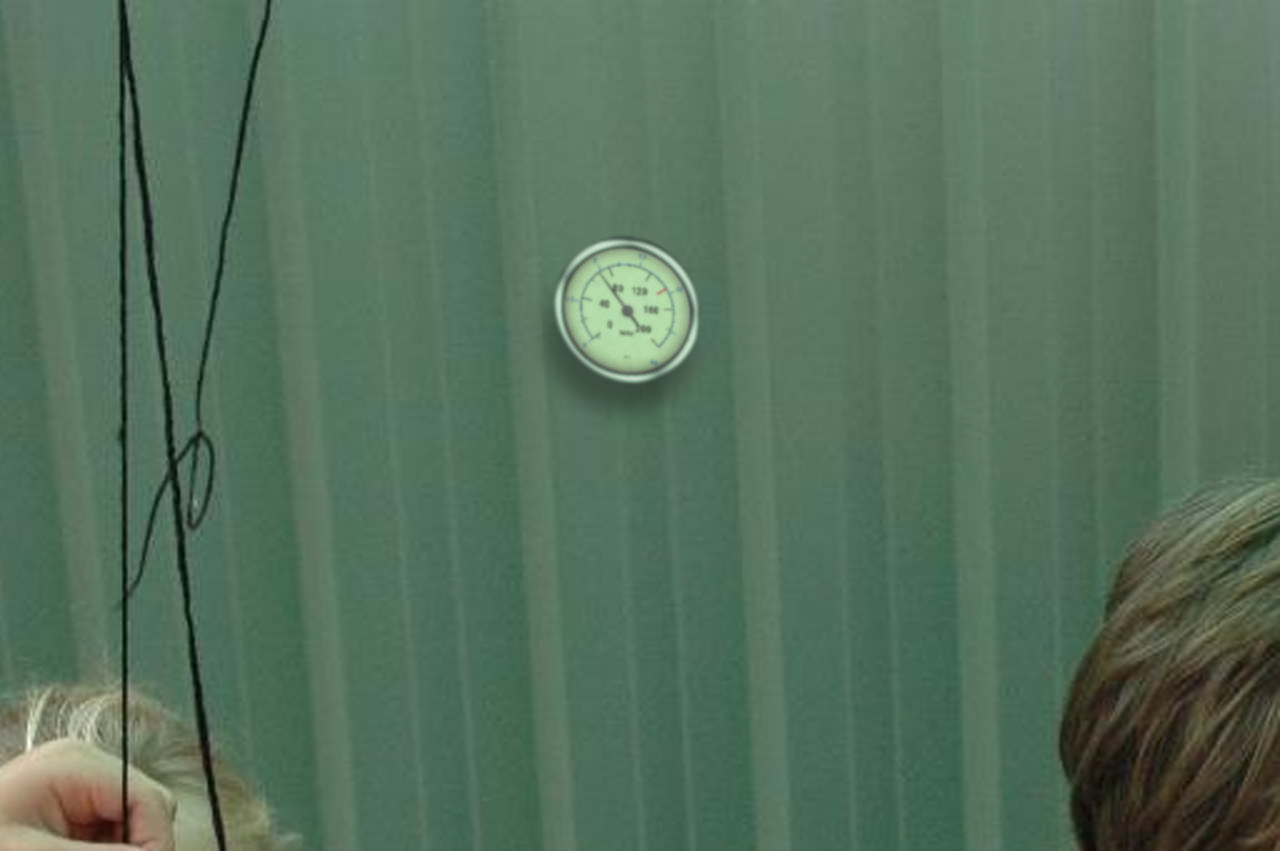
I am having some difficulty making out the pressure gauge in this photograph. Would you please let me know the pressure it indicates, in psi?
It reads 70 psi
